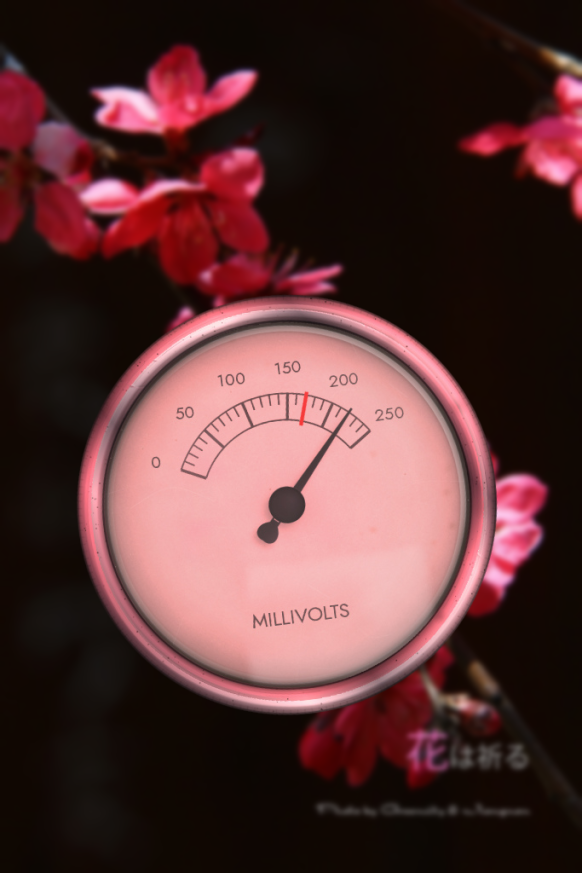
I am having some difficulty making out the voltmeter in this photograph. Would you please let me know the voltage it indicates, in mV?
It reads 220 mV
